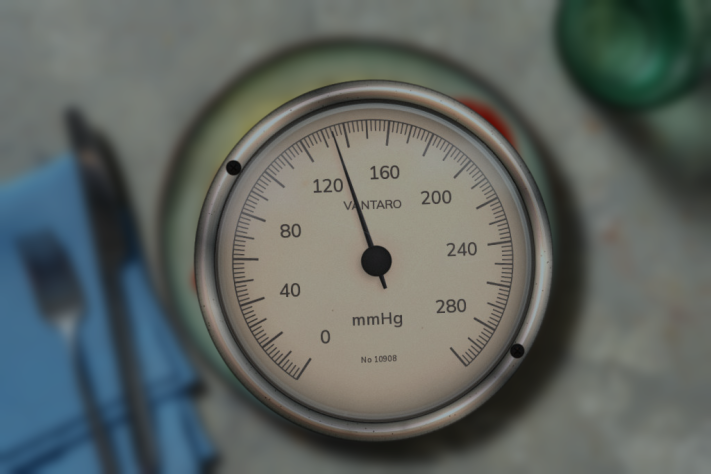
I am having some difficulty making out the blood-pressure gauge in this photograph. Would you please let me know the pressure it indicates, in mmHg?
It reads 134 mmHg
